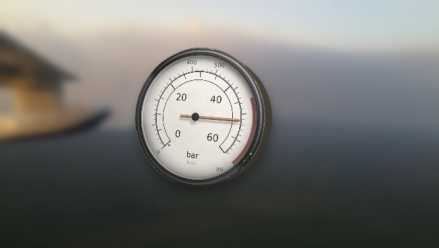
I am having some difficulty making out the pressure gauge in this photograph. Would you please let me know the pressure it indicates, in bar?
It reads 50 bar
